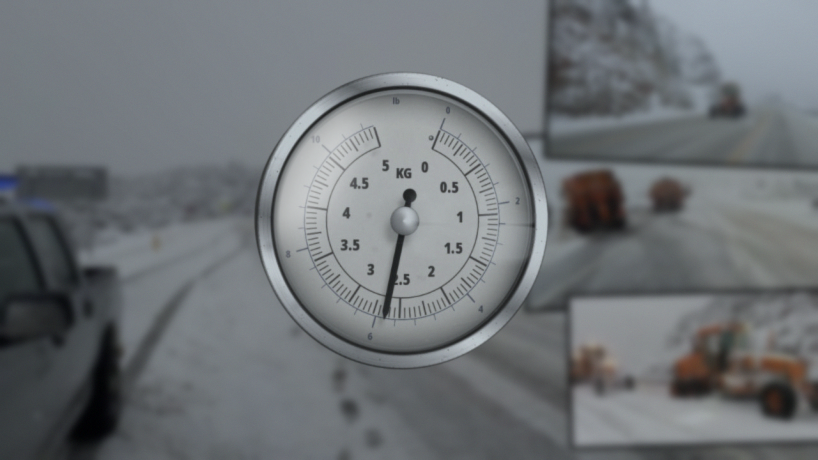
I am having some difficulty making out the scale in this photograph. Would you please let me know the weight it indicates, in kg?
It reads 2.65 kg
